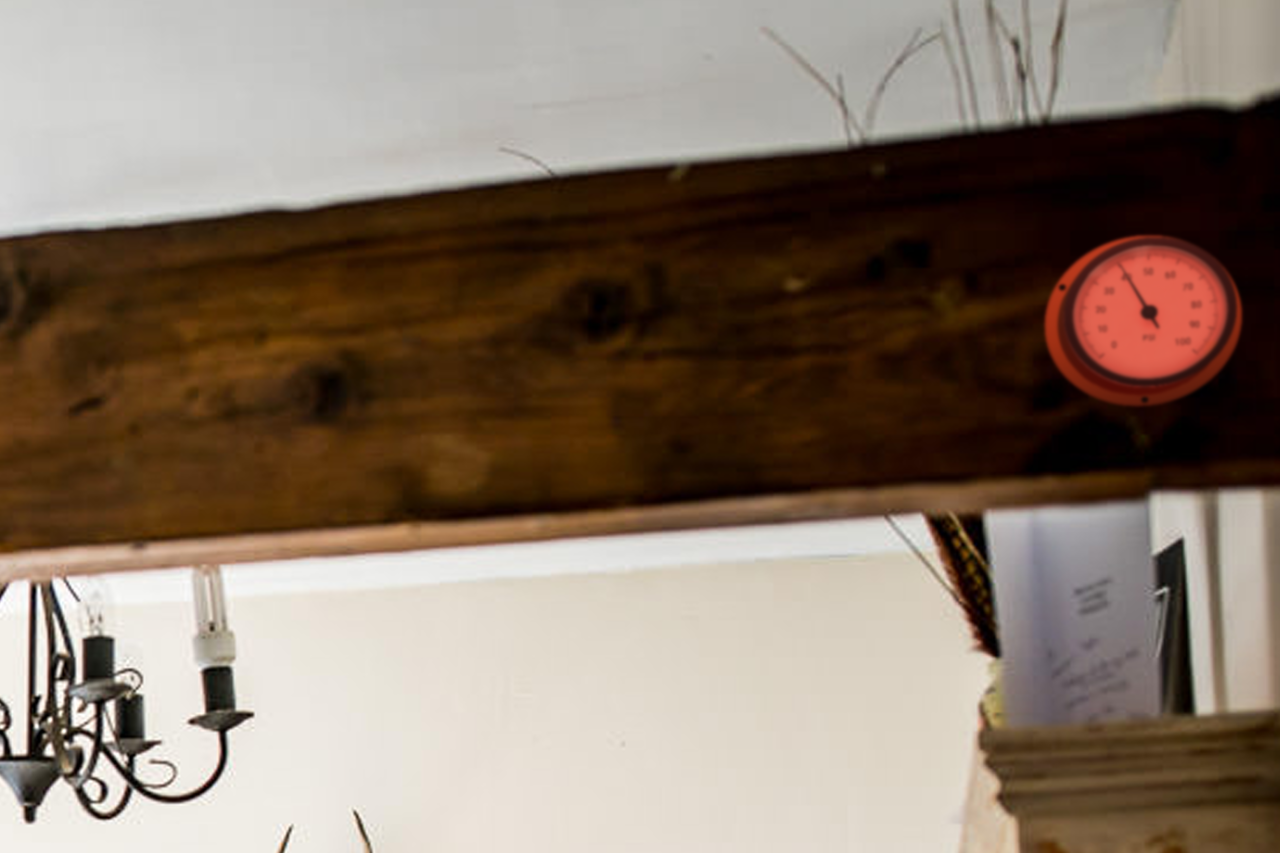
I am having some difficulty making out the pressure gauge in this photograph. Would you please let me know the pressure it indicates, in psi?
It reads 40 psi
